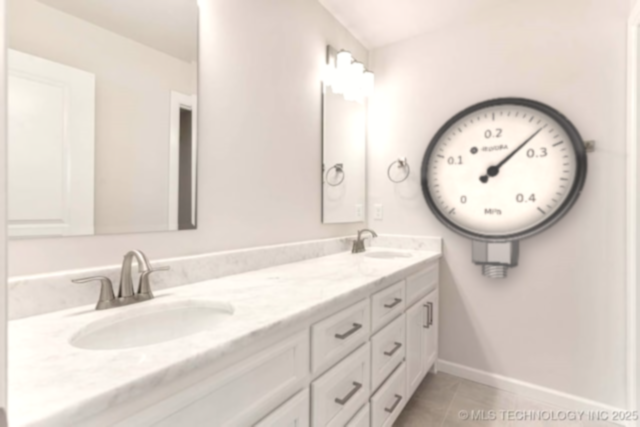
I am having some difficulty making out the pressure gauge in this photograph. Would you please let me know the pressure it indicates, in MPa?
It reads 0.27 MPa
